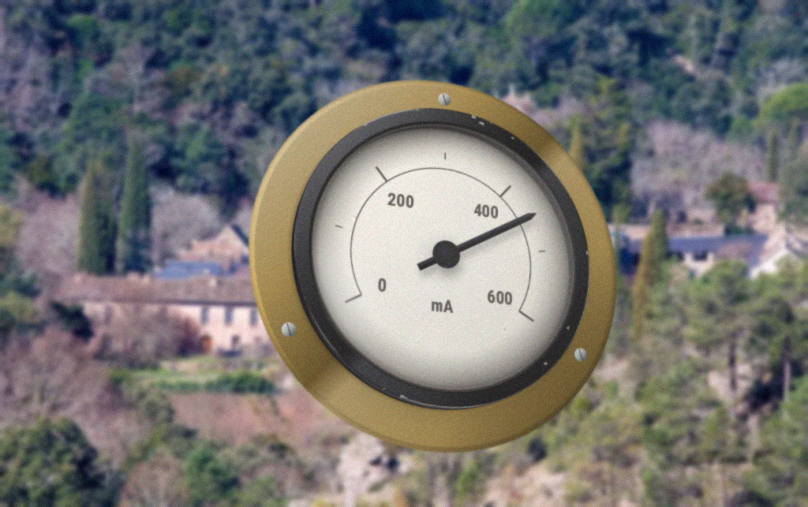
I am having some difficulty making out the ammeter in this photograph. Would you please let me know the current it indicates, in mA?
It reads 450 mA
